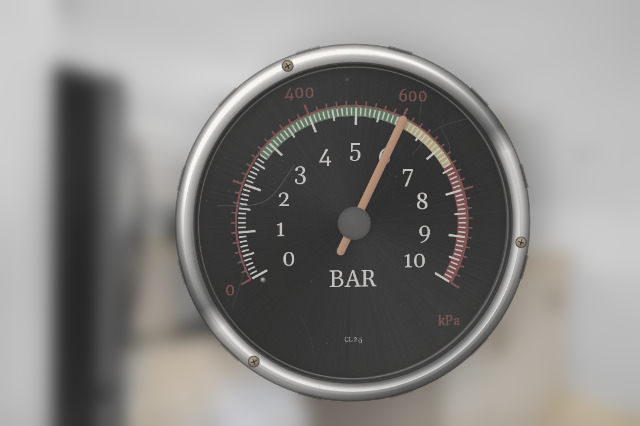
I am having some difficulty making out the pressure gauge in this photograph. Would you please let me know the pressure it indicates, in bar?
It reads 6 bar
